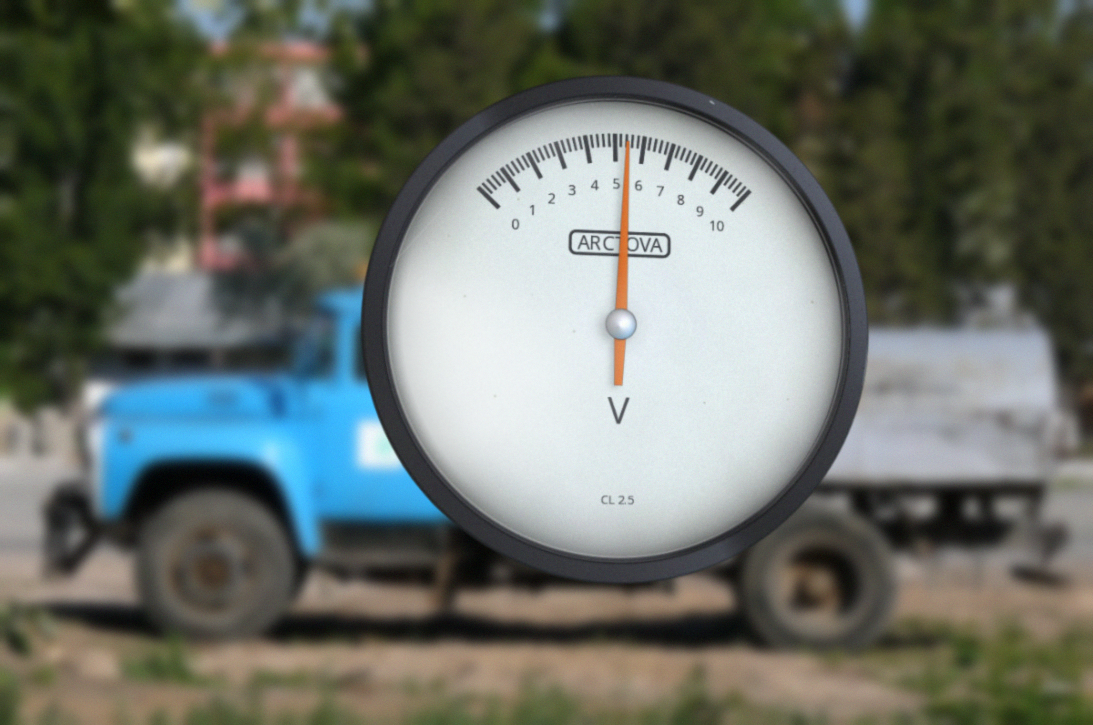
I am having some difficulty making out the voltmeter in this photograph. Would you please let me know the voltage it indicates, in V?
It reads 5.4 V
